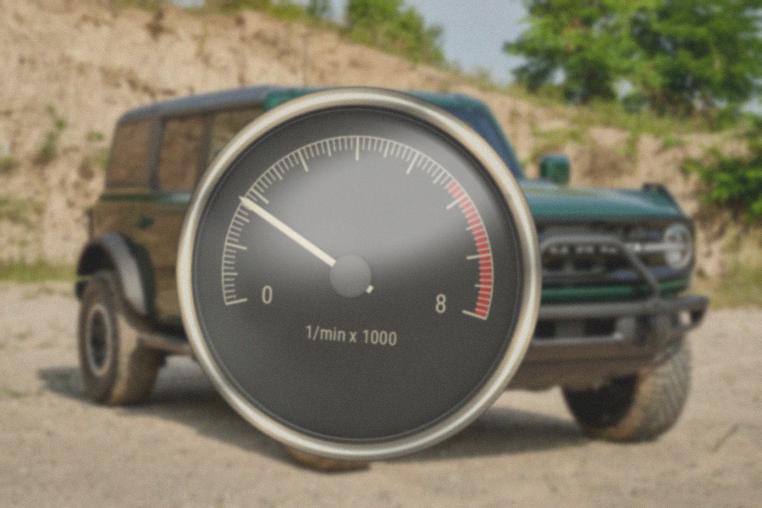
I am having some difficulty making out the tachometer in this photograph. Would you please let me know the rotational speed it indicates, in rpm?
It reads 1800 rpm
